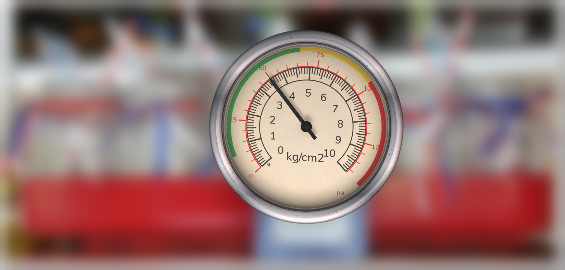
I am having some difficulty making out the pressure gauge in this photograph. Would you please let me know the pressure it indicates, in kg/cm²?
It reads 3.5 kg/cm²
